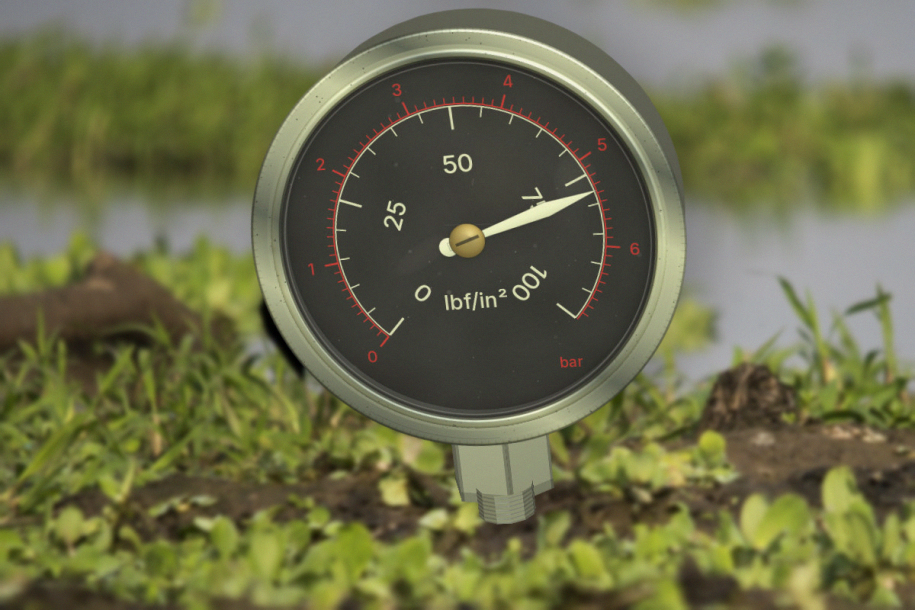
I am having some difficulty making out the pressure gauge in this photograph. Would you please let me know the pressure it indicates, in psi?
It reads 77.5 psi
